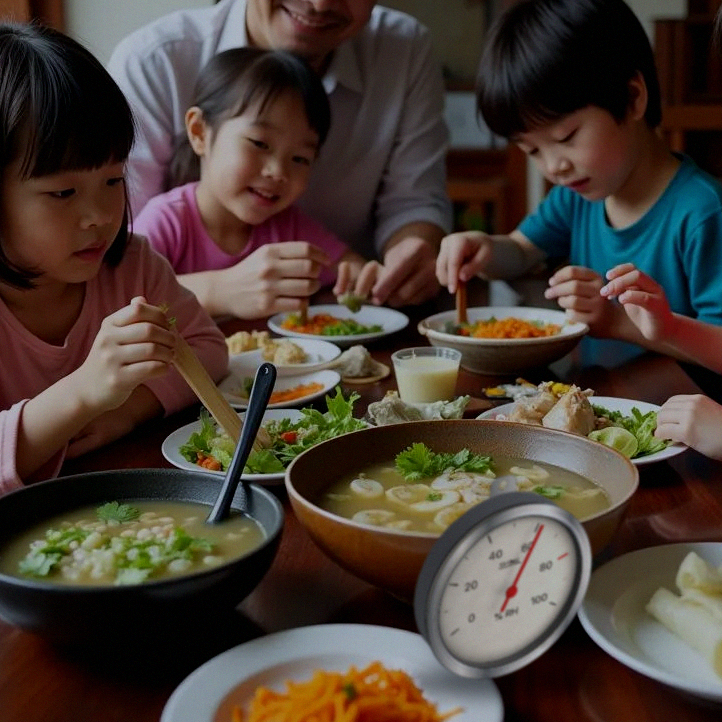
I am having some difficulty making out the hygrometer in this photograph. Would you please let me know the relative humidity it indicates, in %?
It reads 60 %
